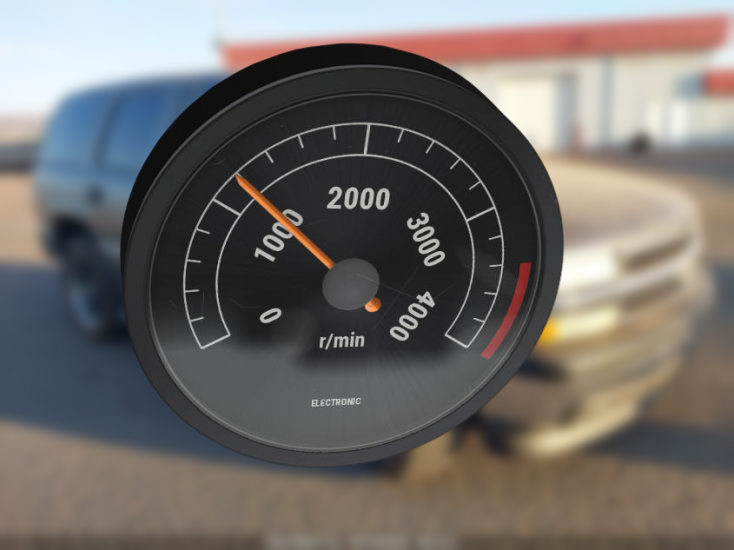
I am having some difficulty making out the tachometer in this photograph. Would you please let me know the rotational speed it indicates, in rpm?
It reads 1200 rpm
